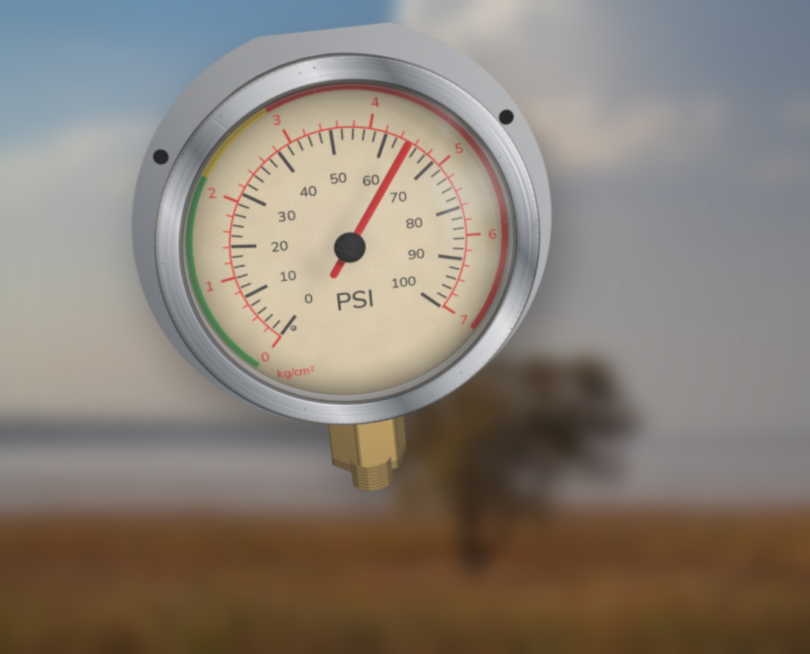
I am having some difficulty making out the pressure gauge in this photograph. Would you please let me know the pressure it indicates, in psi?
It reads 64 psi
